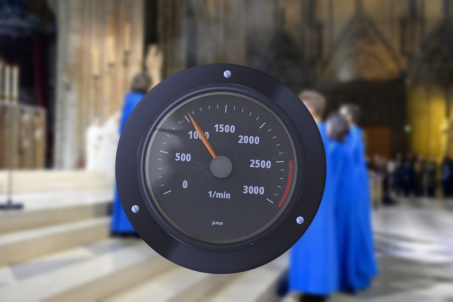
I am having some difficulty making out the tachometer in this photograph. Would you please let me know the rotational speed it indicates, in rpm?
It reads 1050 rpm
